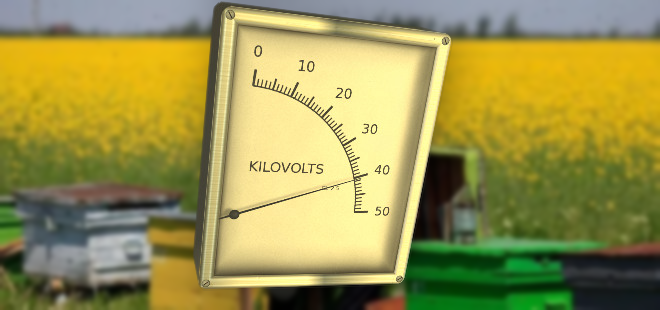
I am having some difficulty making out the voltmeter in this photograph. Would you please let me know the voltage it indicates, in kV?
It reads 40 kV
